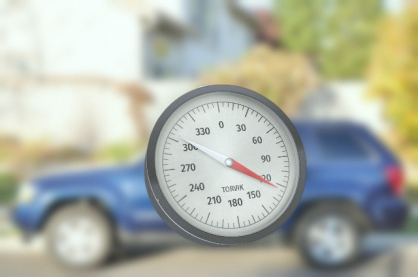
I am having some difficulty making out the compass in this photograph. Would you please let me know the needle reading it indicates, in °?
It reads 125 °
